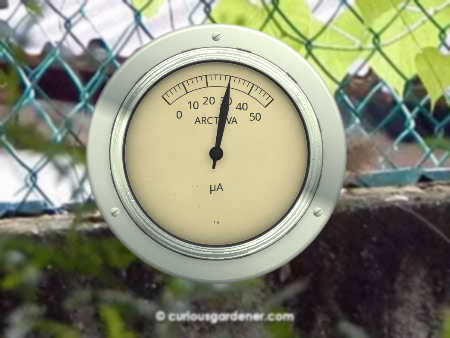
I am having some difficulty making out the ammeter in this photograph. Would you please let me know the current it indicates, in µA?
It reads 30 µA
